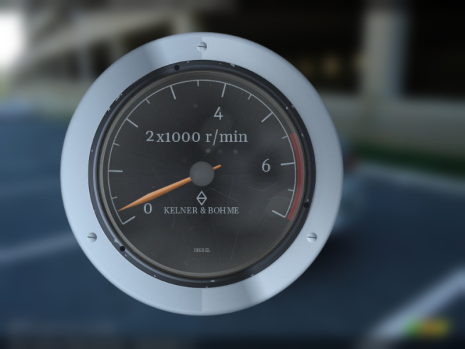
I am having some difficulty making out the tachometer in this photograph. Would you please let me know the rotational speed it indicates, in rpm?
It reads 250 rpm
